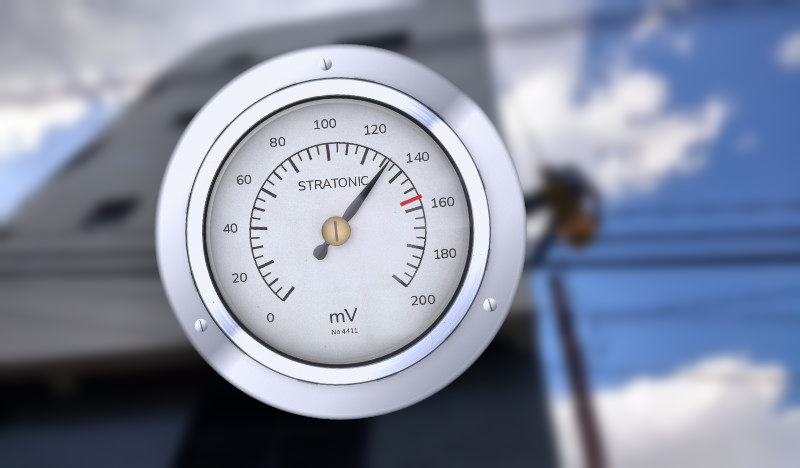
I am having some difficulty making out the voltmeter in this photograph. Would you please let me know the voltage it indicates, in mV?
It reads 132.5 mV
